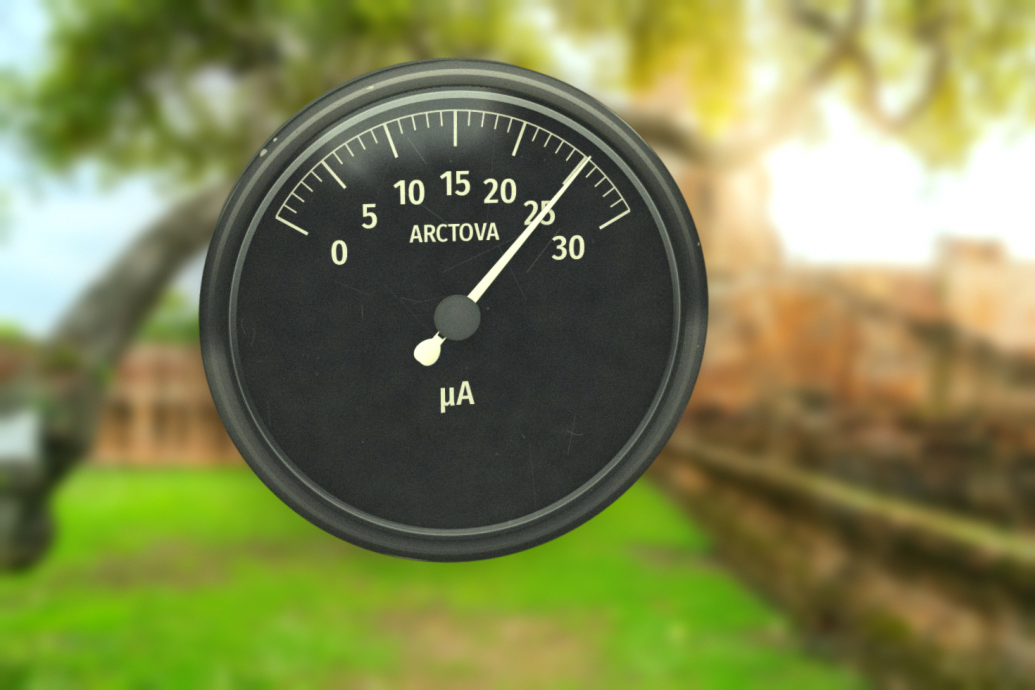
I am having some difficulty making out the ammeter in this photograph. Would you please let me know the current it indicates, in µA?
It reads 25 µA
